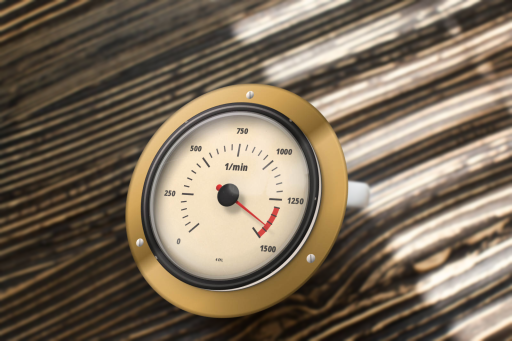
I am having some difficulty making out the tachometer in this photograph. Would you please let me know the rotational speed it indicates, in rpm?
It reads 1425 rpm
